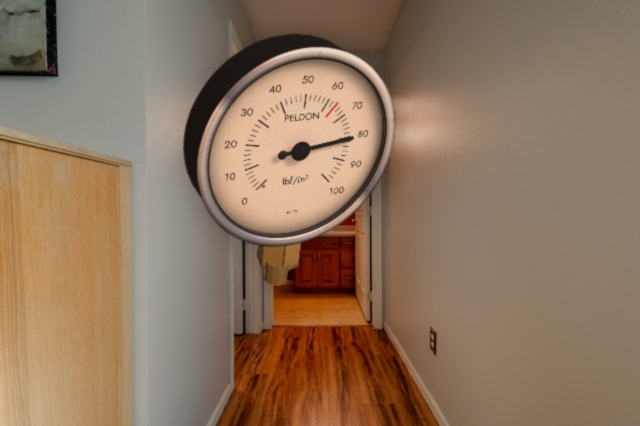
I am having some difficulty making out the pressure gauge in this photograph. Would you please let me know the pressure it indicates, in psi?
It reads 80 psi
